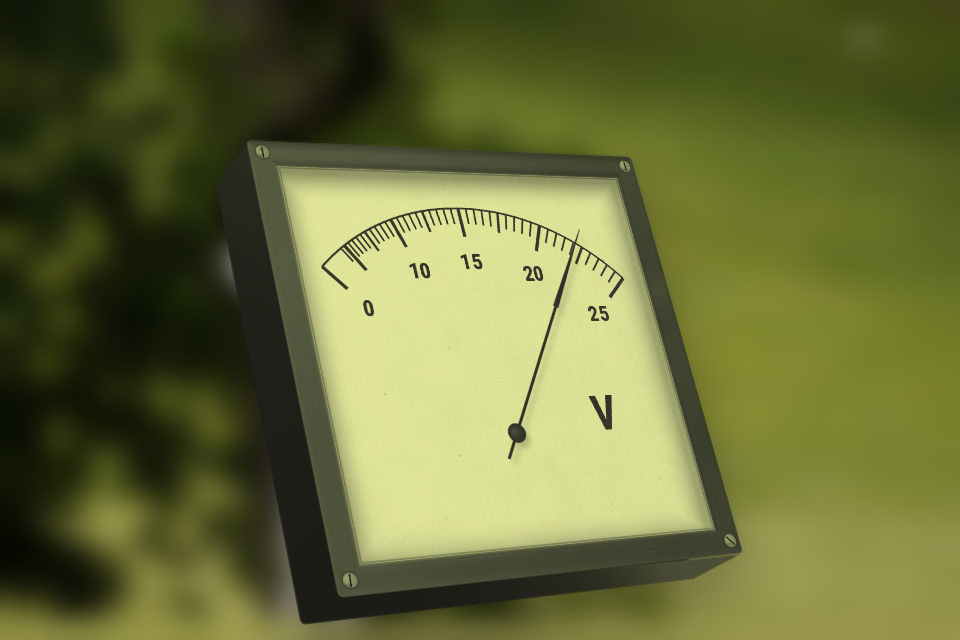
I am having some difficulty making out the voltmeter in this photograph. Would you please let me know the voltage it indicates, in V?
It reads 22 V
